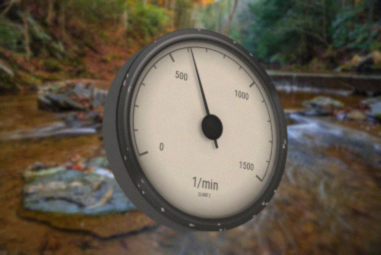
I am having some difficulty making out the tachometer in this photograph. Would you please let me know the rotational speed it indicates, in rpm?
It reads 600 rpm
